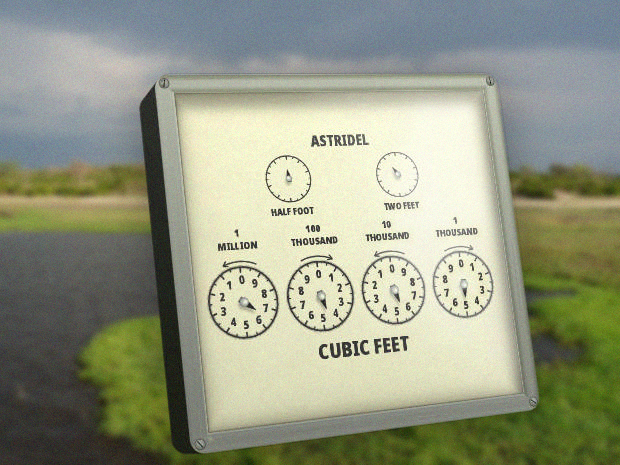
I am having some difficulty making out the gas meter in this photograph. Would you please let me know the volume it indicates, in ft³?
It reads 645500 ft³
